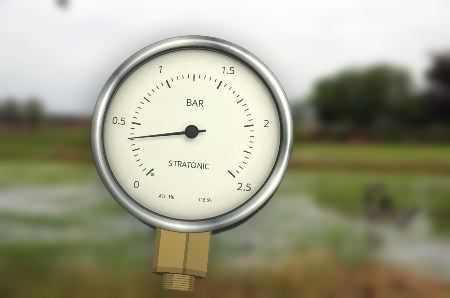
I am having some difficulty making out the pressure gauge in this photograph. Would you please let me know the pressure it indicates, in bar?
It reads 0.35 bar
